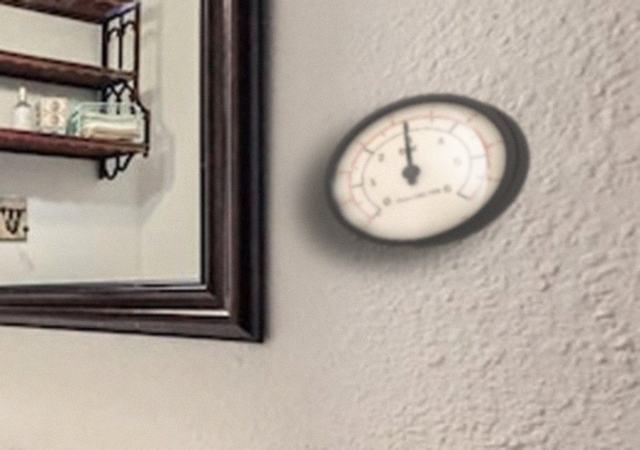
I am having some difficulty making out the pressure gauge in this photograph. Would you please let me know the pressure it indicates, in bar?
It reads 3 bar
